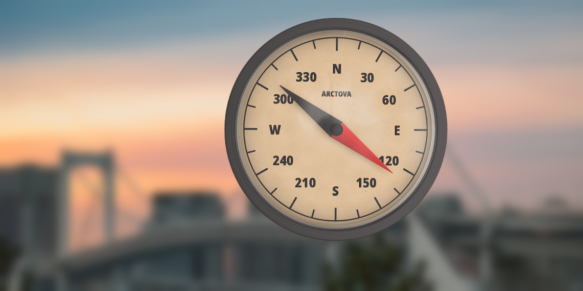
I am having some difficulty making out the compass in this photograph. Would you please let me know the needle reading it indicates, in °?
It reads 127.5 °
